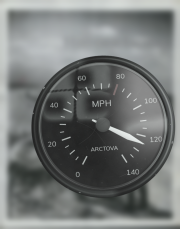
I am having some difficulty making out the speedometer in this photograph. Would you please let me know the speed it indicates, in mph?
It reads 125 mph
